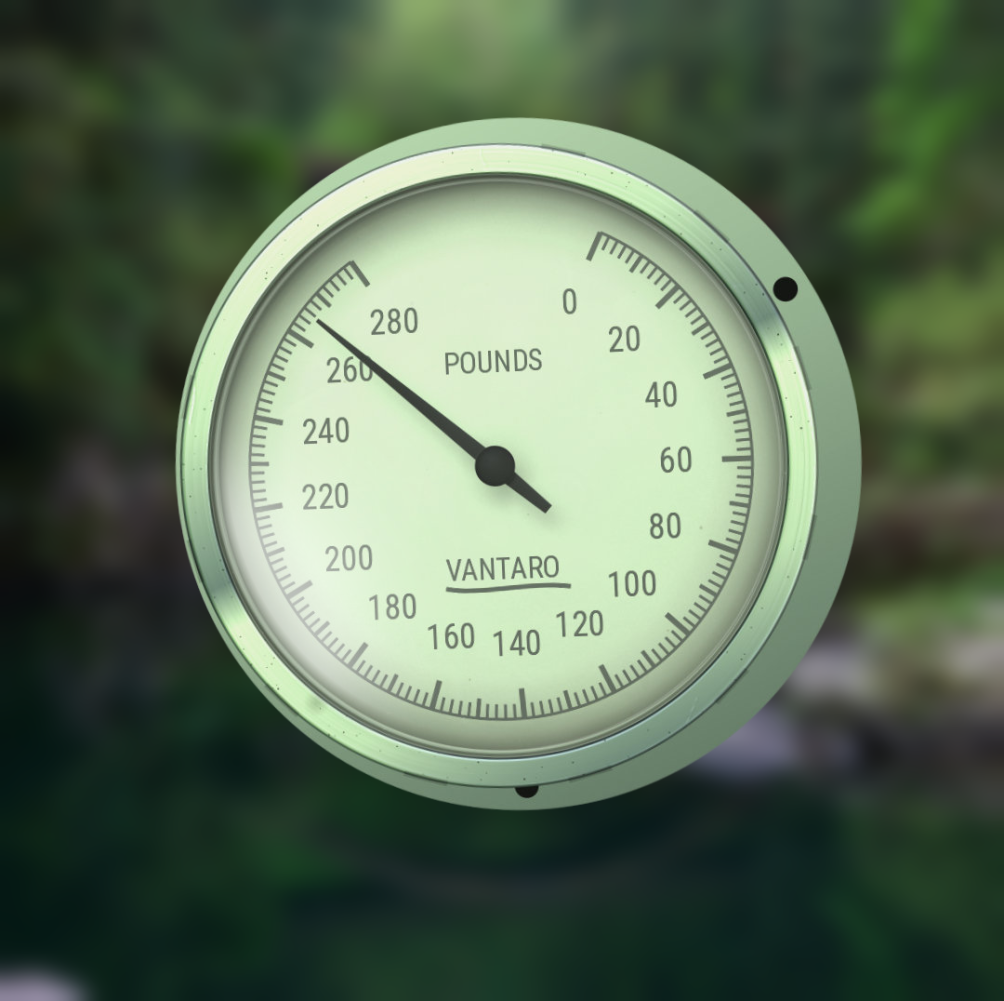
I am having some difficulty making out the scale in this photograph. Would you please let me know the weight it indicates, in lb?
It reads 266 lb
